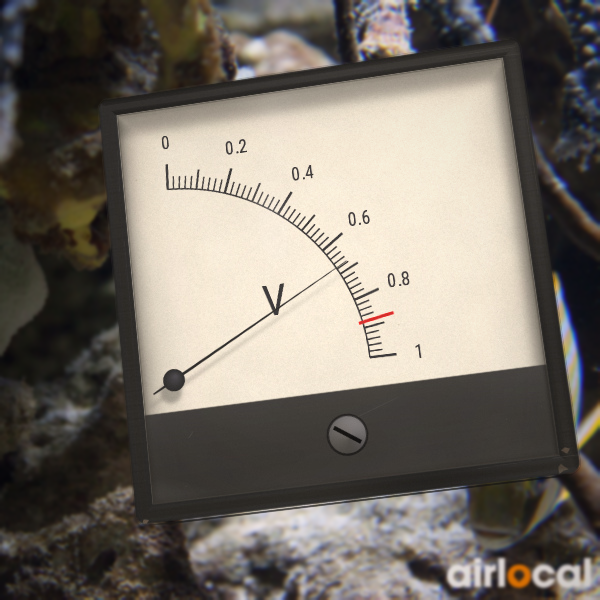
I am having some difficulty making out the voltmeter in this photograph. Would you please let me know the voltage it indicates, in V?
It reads 0.68 V
